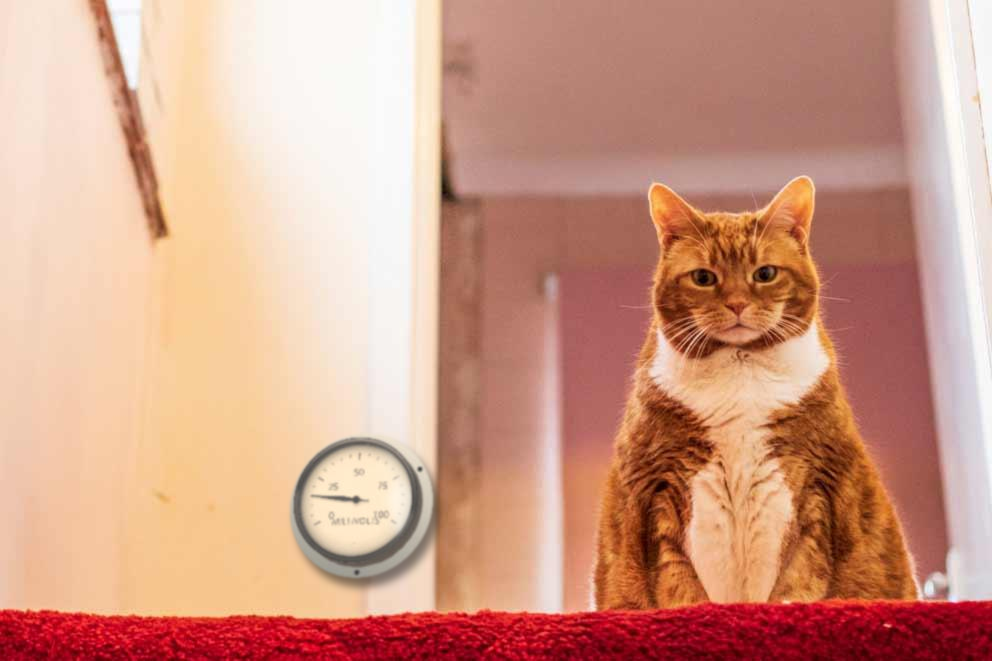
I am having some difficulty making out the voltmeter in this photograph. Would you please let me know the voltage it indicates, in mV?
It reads 15 mV
